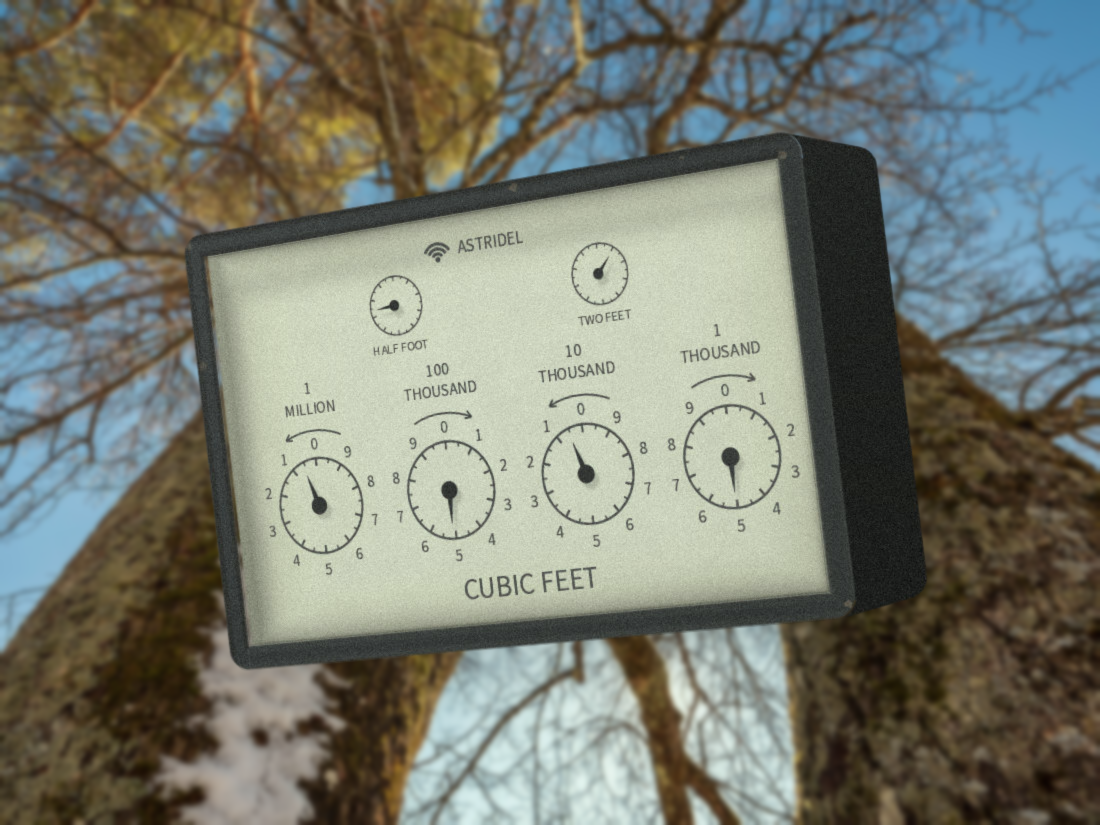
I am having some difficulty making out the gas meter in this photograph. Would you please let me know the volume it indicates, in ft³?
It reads 50500 ft³
